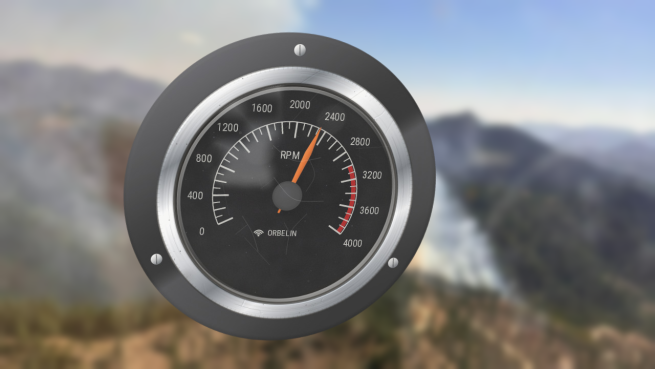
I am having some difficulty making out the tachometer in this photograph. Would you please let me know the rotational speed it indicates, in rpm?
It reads 2300 rpm
